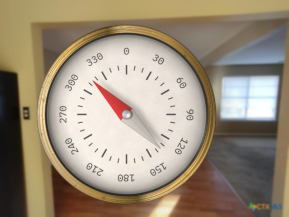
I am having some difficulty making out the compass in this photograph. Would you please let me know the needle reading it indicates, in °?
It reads 315 °
